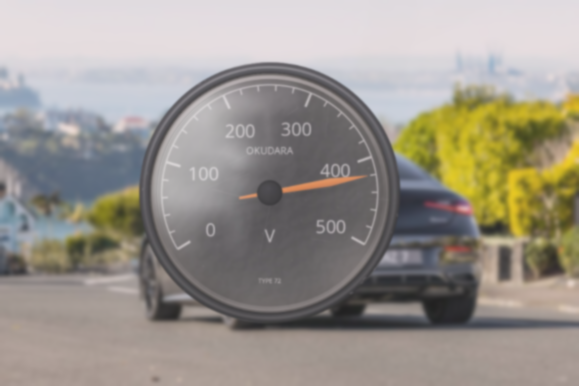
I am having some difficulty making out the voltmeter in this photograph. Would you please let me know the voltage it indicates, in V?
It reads 420 V
